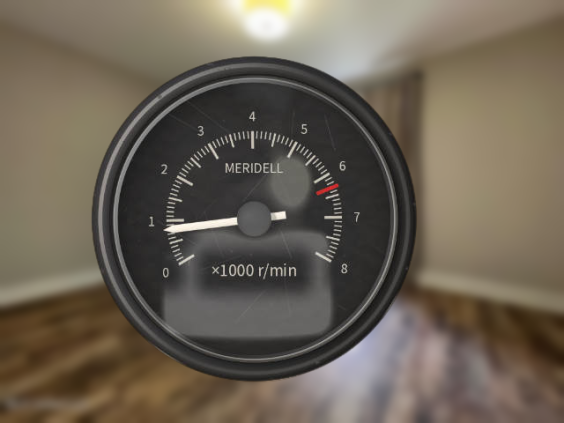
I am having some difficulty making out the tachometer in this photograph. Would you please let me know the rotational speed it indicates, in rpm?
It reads 800 rpm
